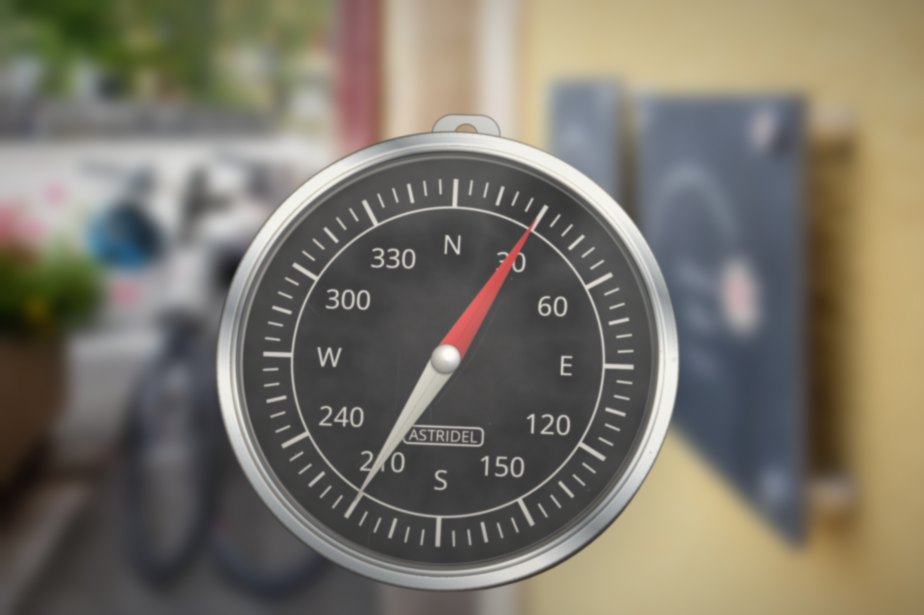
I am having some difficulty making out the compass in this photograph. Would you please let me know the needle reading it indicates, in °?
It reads 30 °
